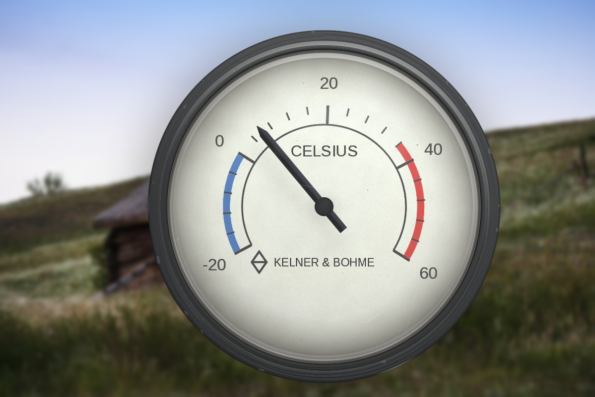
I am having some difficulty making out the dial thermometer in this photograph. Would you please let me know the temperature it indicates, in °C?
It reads 6 °C
